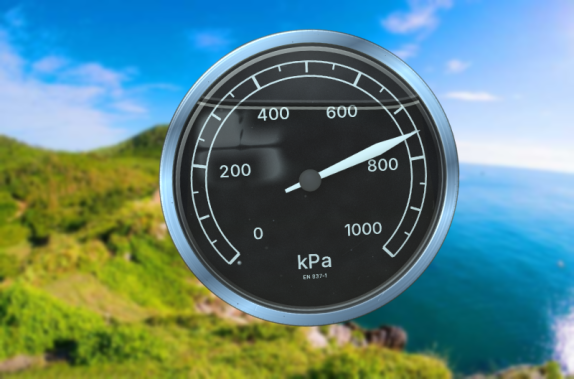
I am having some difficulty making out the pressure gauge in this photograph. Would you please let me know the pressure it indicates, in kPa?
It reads 750 kPa
